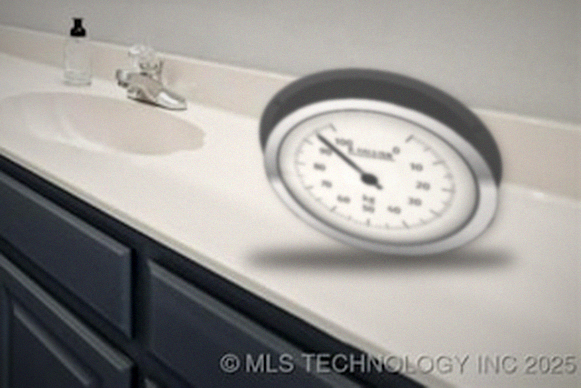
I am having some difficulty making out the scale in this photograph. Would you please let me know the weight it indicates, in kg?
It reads 95 kg
